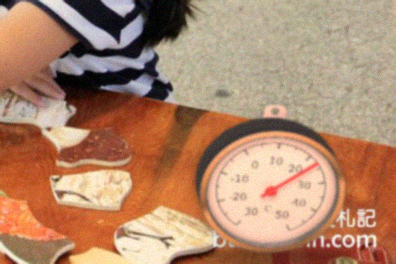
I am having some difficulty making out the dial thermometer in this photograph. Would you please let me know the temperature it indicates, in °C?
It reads 22.5 °C
